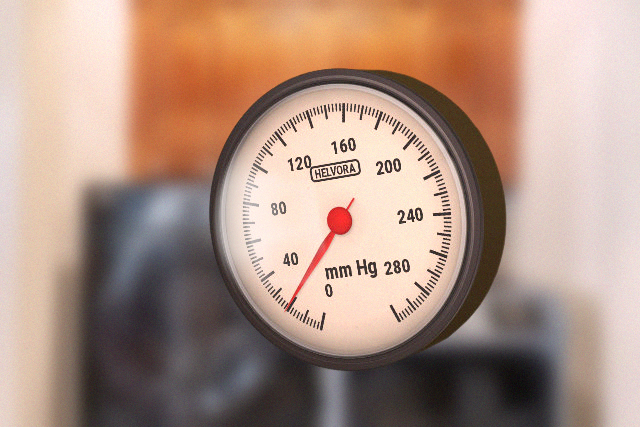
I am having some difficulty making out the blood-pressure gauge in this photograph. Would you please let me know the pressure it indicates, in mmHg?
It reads 20 mmHg
